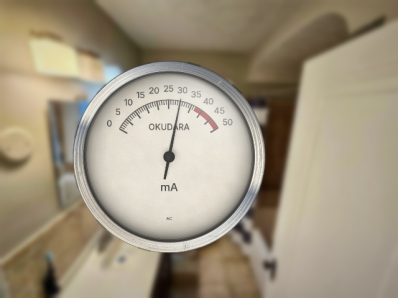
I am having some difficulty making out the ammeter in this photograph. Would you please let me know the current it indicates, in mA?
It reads 30 mA
